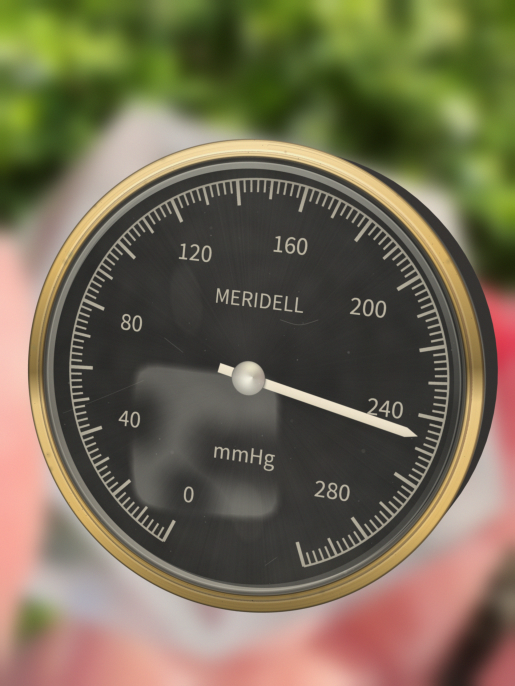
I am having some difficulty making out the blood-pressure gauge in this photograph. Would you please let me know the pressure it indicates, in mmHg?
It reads 246 mmHg
